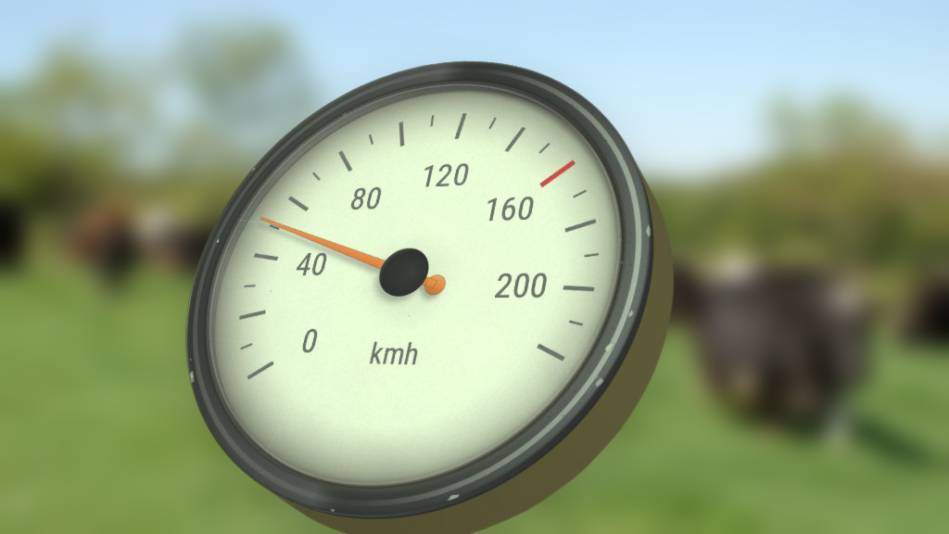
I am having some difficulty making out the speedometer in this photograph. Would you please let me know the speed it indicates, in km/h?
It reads 50 km/h
